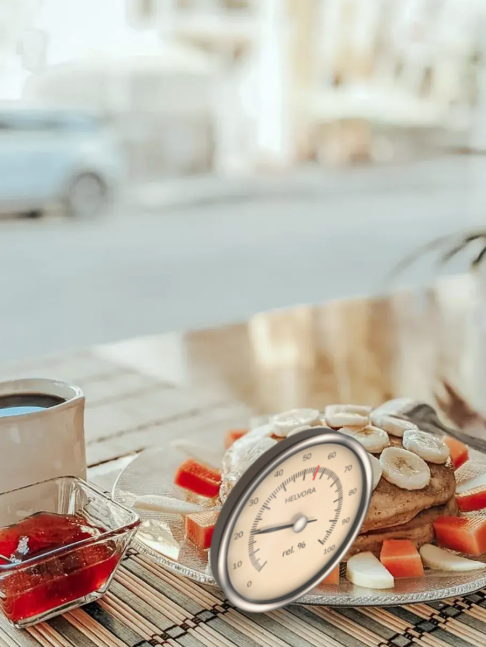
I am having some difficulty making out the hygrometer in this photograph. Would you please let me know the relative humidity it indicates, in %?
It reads 20 %
